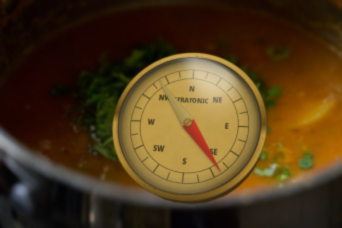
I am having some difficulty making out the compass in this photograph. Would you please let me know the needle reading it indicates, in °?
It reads 142.5 °
